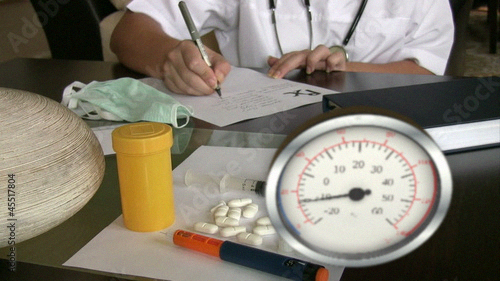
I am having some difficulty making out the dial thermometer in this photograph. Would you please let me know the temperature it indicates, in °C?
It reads -10 °C
